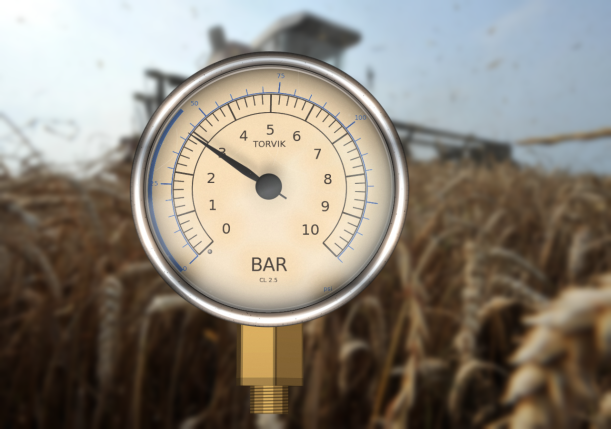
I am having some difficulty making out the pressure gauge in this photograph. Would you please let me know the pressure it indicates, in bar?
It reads 2.9 bar
